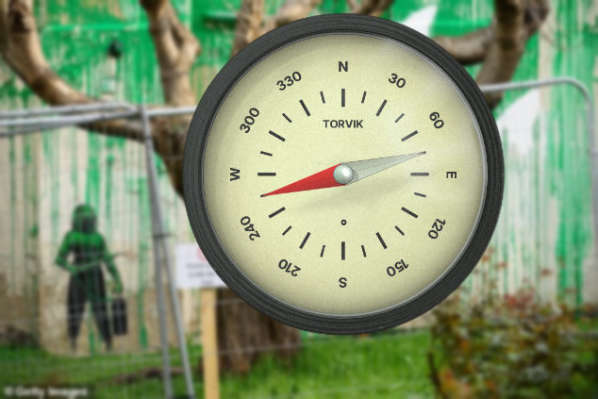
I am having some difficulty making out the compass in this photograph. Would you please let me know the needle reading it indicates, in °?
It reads 255 °
